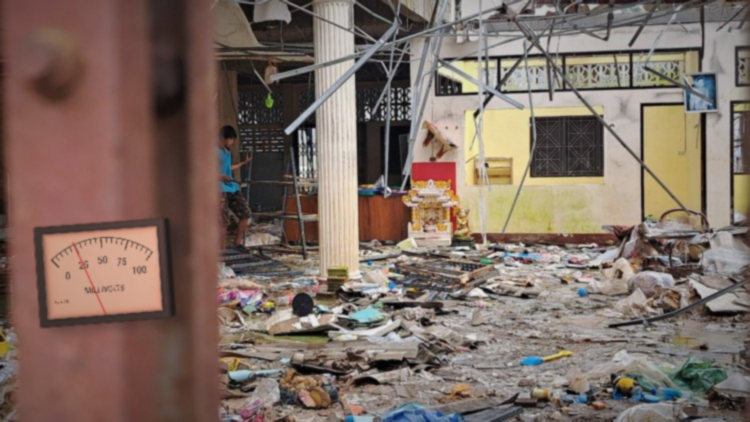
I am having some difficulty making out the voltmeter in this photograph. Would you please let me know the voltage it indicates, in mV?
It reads 25 mV
